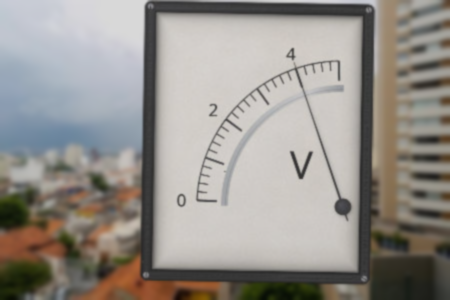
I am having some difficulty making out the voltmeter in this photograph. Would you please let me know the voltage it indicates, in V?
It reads 4 V
